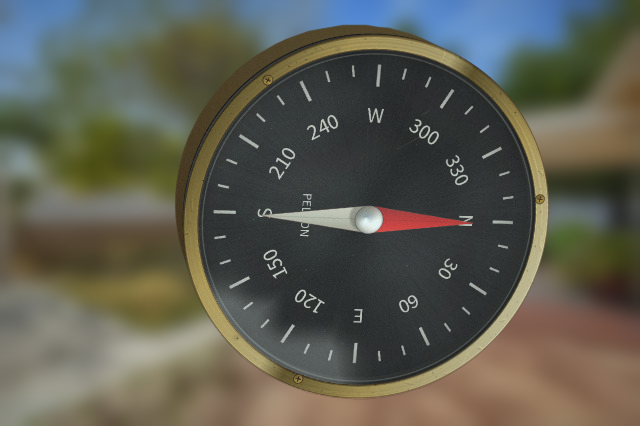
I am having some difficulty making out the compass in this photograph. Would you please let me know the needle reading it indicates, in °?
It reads 0 °
